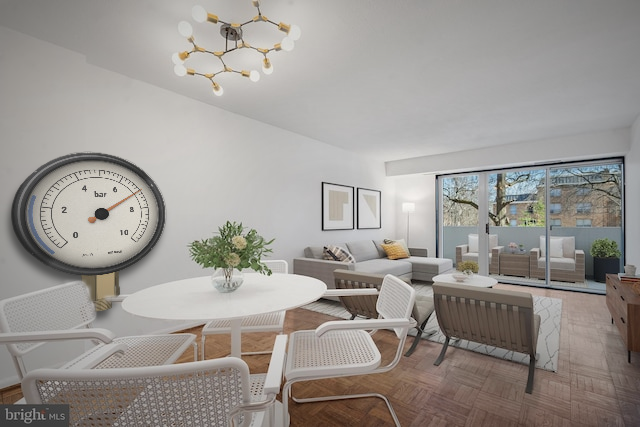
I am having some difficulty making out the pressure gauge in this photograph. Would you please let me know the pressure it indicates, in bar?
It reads 7 bar
